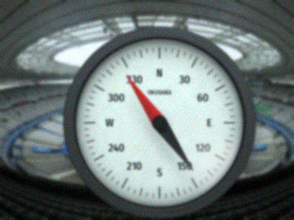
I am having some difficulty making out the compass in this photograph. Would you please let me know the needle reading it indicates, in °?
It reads 325 °
